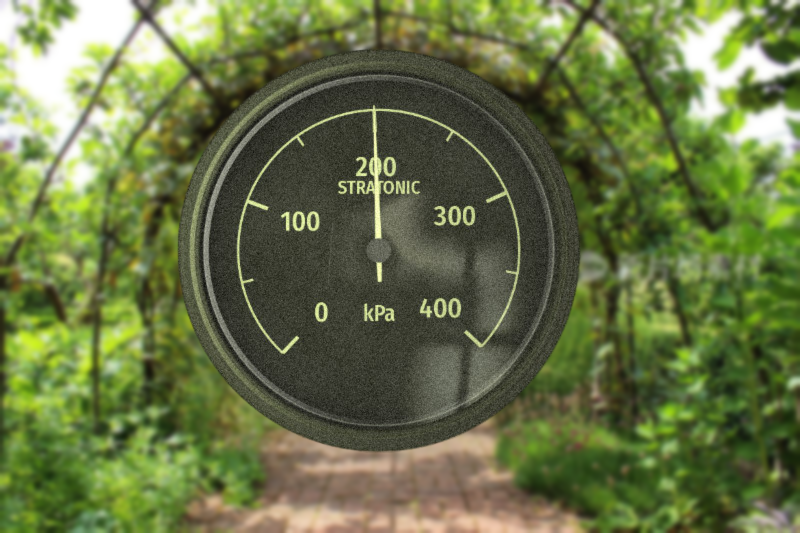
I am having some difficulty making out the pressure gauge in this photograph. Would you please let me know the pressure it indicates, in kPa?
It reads 200 kPa
